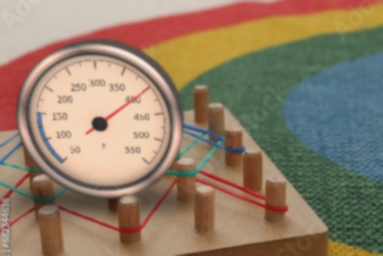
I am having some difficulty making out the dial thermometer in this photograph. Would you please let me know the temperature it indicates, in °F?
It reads 400 °F
